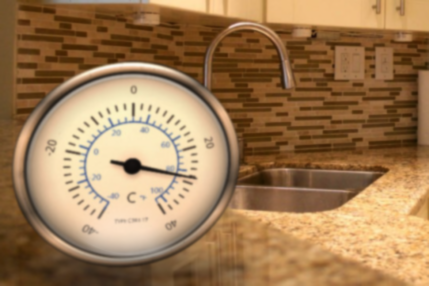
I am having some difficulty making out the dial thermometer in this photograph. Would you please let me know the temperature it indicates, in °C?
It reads 28 °C
